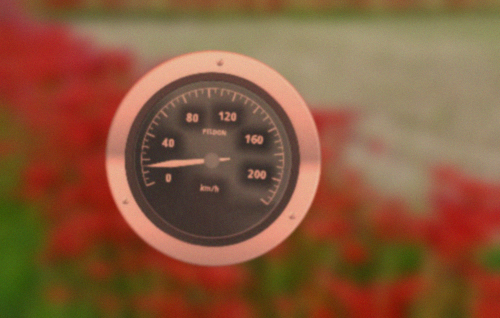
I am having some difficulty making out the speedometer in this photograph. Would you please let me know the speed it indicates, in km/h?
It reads 15 km/h
